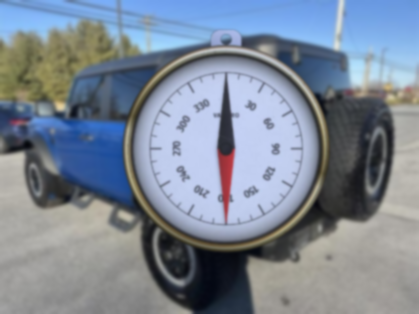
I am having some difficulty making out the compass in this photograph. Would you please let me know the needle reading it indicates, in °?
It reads 180 °
